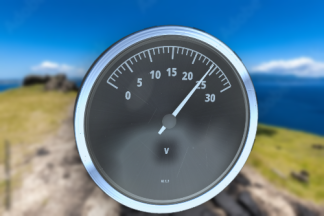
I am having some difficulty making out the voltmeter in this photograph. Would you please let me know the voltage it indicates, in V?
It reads 24 V
